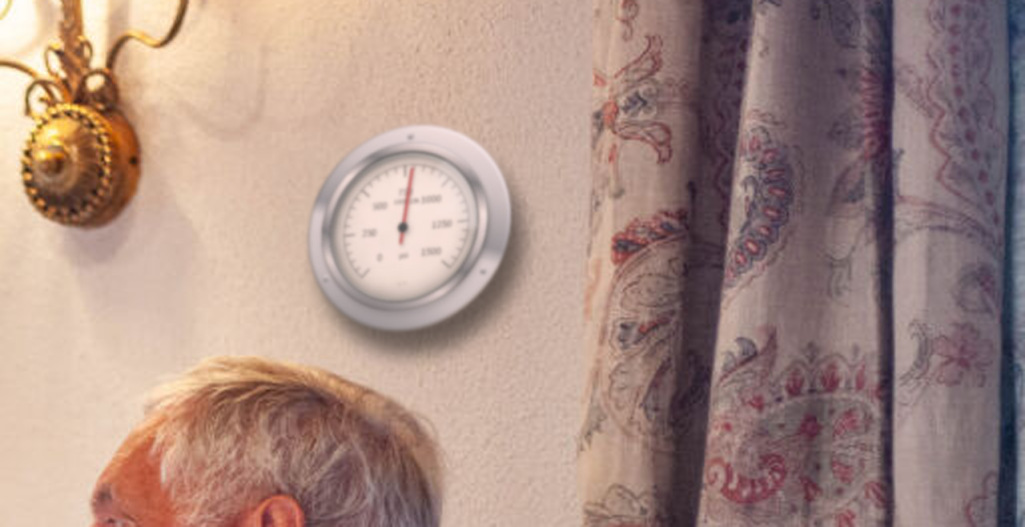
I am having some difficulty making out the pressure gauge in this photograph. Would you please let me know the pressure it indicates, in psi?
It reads 800 psi
